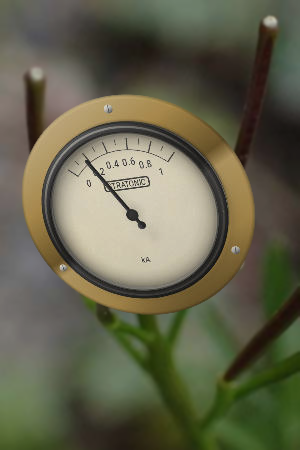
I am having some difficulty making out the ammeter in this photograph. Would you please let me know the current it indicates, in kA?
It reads 0.2 kA
